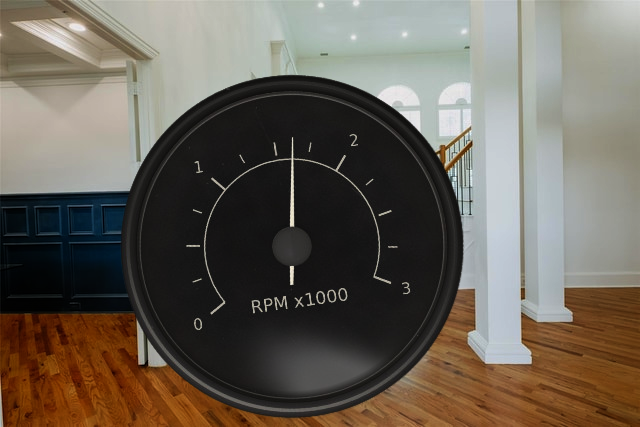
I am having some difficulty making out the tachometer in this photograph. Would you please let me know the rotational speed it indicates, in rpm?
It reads 1625 rpm
